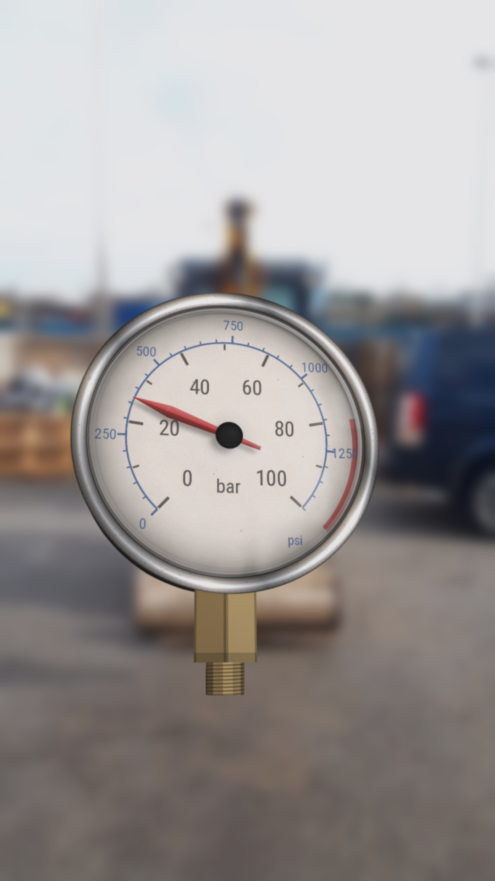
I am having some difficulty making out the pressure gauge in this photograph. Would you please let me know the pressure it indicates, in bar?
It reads 25 bar
